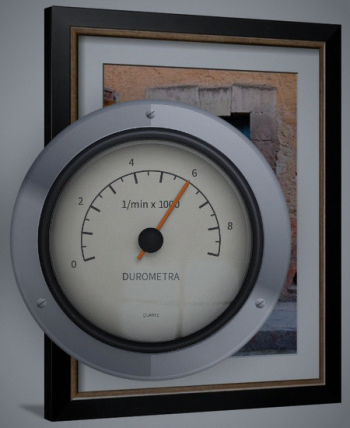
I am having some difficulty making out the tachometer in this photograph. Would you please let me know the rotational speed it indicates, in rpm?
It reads 6000 rpm
